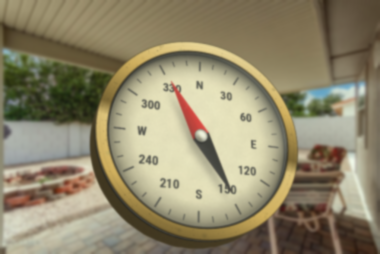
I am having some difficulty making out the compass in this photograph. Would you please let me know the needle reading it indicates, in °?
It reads 330 °
